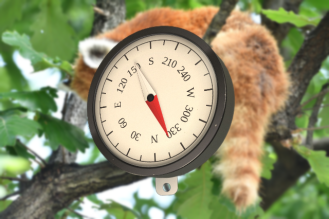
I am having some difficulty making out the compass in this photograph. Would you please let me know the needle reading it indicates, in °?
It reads 337.5 °
